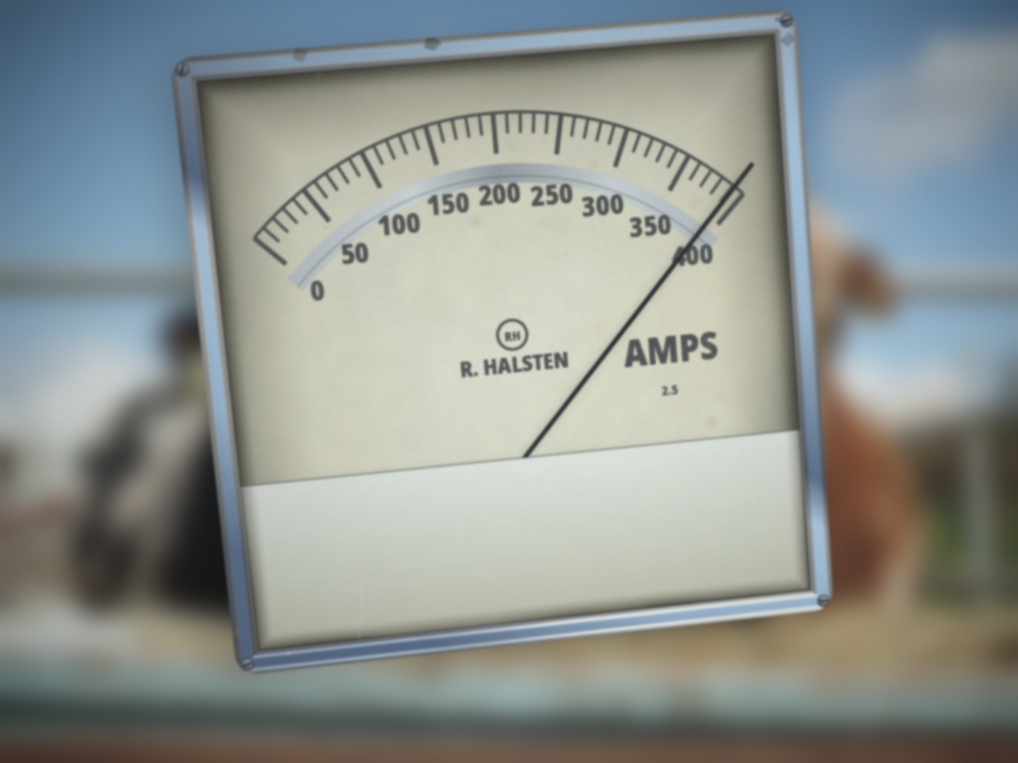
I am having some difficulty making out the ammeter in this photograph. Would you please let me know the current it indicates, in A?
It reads 390 A
